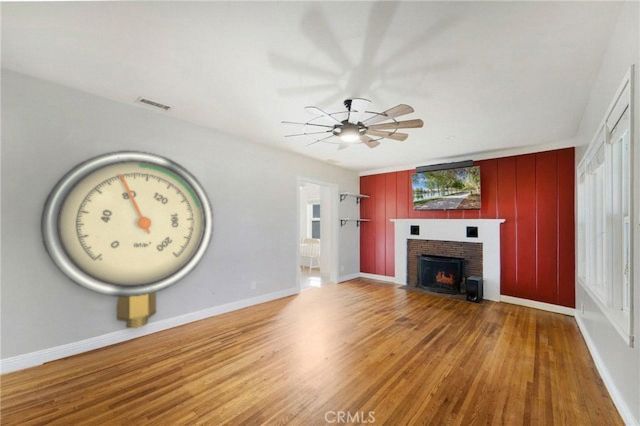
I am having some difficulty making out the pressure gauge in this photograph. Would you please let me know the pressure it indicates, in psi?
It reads 80 psi
